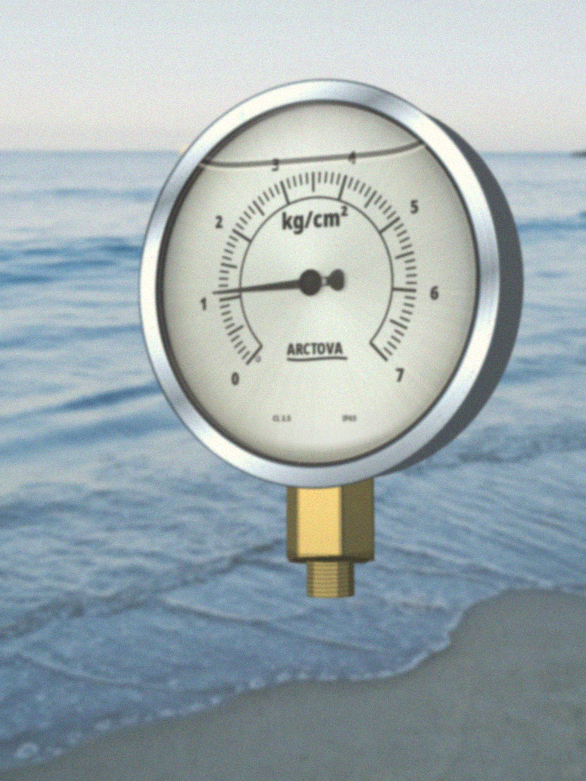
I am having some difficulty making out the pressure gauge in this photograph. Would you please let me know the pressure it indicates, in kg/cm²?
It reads 1.1 kg/cm²
